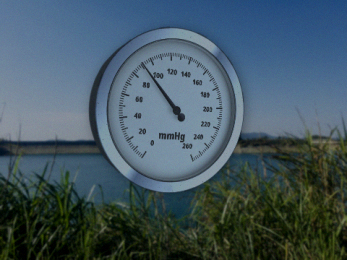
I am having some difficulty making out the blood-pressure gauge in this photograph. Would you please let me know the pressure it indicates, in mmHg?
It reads 90 mmHg
